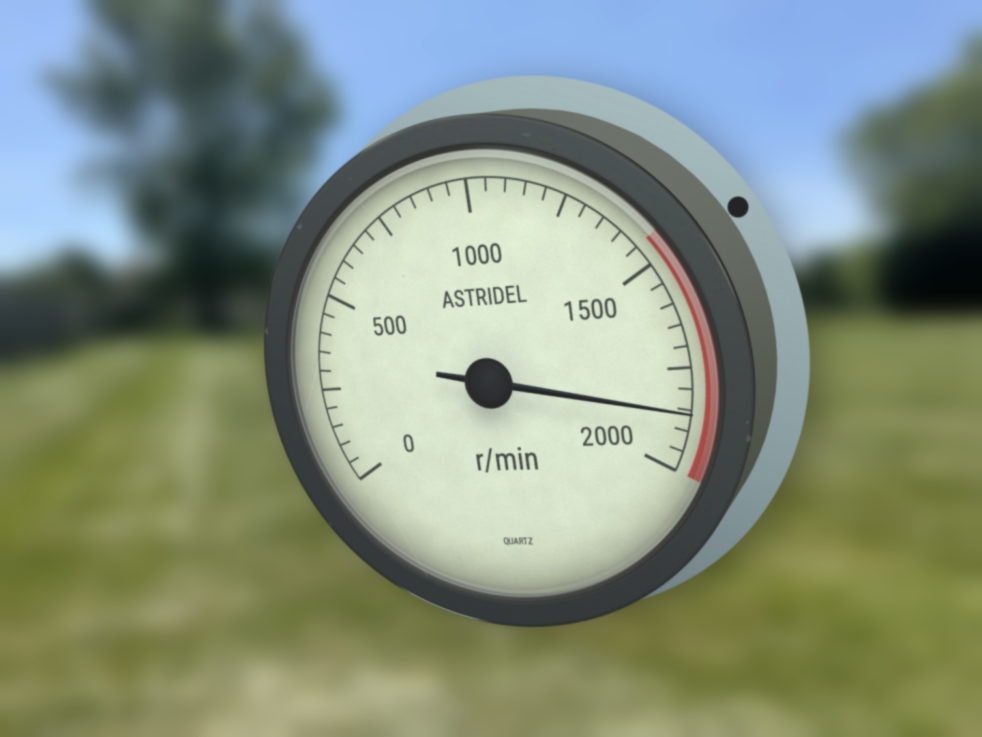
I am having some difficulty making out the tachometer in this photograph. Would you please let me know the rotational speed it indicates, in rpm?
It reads 1850 rpm
